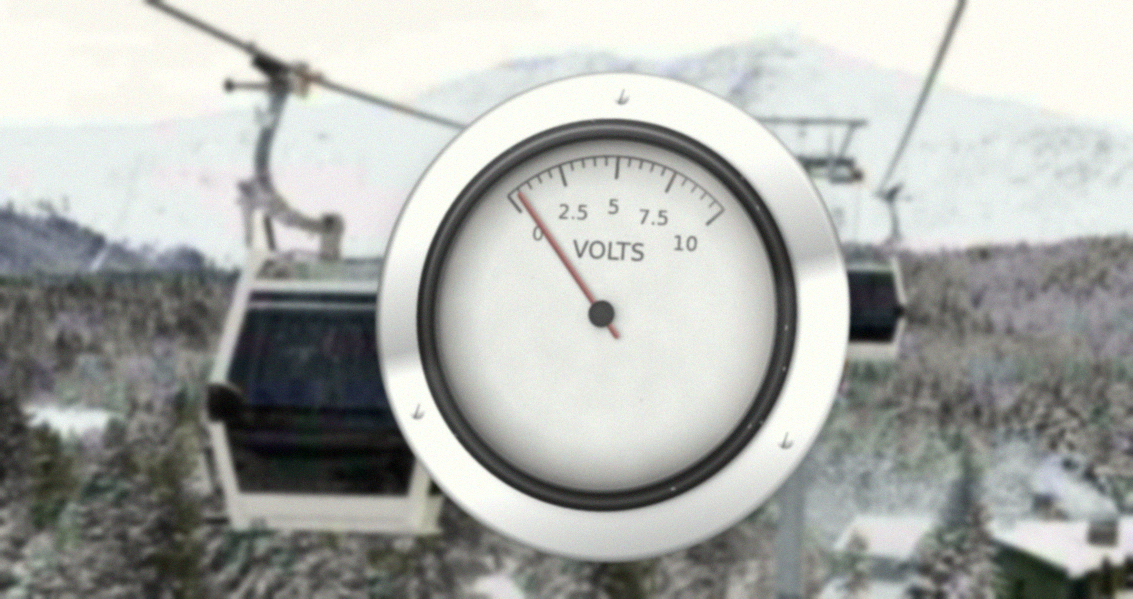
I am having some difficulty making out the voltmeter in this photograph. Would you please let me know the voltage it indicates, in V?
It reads 0.5 V
